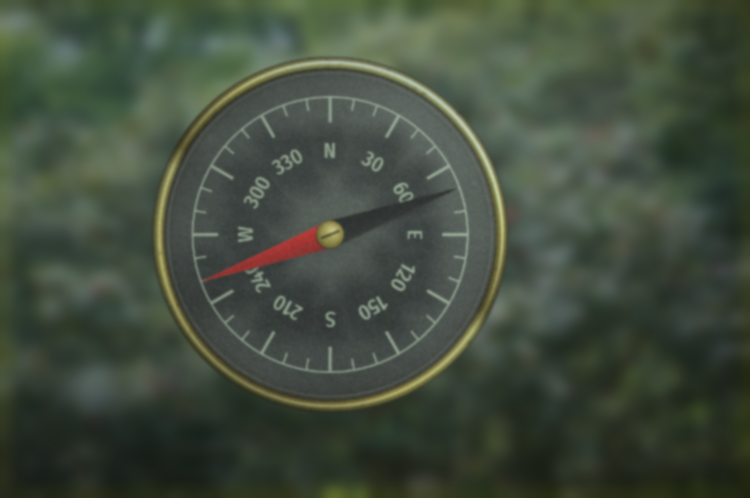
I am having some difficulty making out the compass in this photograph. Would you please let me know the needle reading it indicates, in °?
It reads 250 °
